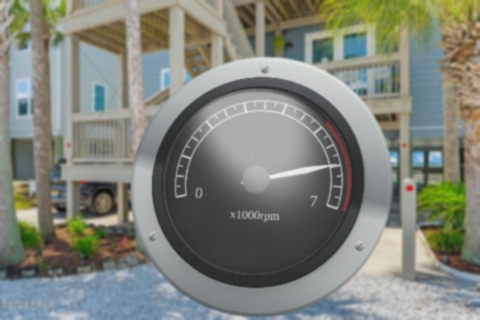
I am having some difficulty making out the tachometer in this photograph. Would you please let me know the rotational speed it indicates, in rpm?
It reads 6000 rpm
